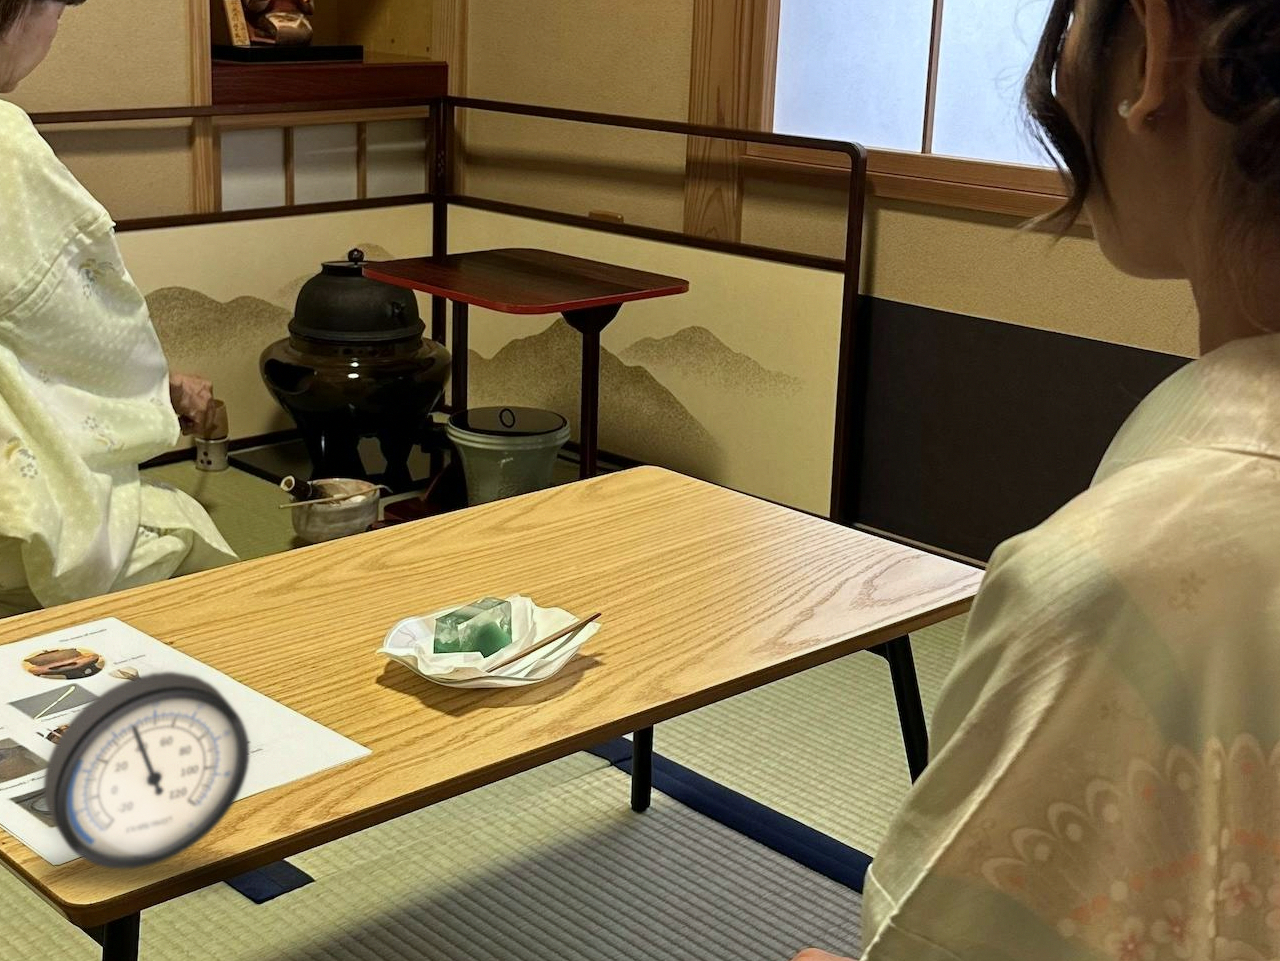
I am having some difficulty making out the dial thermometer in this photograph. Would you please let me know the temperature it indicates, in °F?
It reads 40 °F
